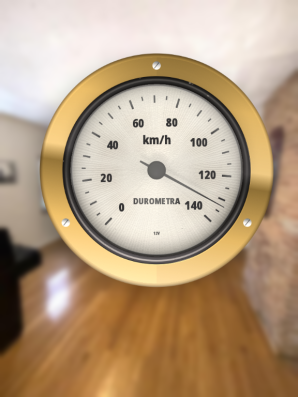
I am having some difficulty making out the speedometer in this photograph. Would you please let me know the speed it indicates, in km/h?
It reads 132.5 km/h
